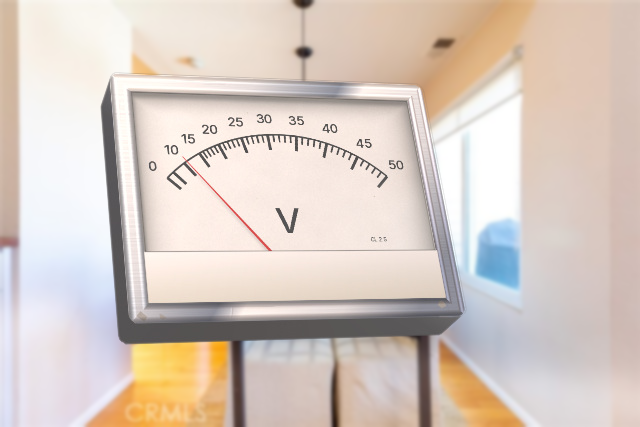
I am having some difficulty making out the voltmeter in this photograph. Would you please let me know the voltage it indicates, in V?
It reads 10 V
